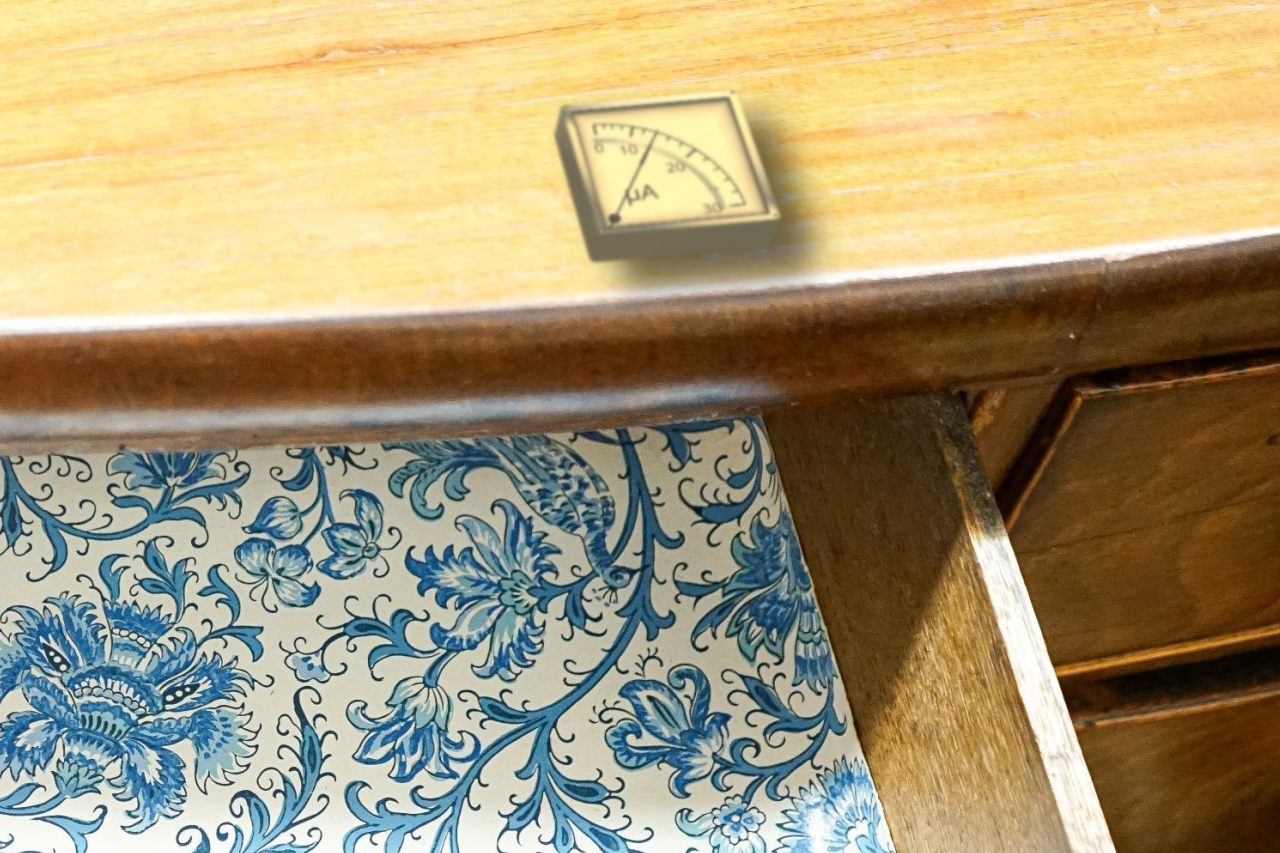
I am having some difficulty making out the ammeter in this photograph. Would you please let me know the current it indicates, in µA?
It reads 14 µA
